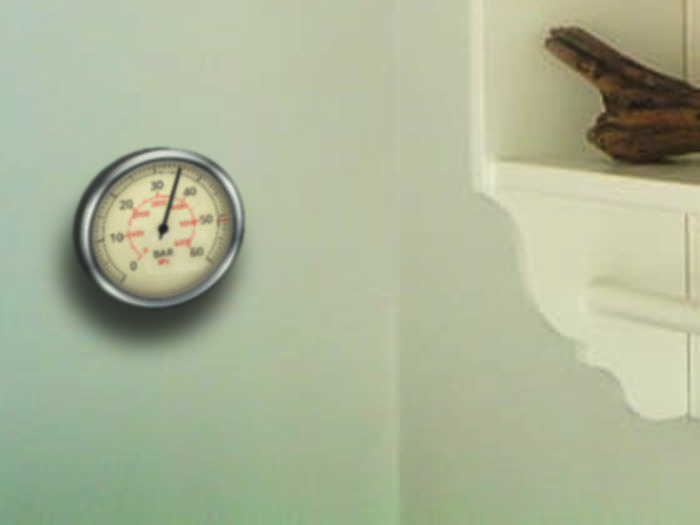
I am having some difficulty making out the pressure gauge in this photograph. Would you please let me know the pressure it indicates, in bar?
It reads 35 bar
